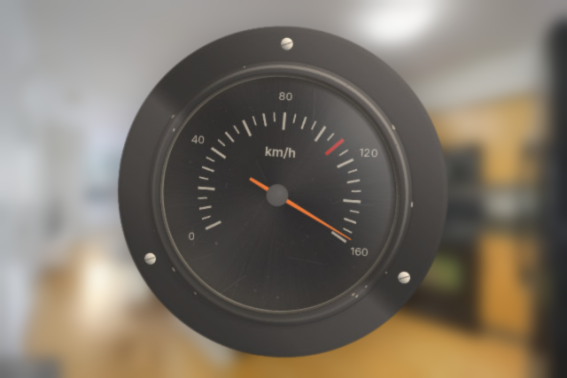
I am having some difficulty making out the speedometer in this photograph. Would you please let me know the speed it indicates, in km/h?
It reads 157.5 km/h
